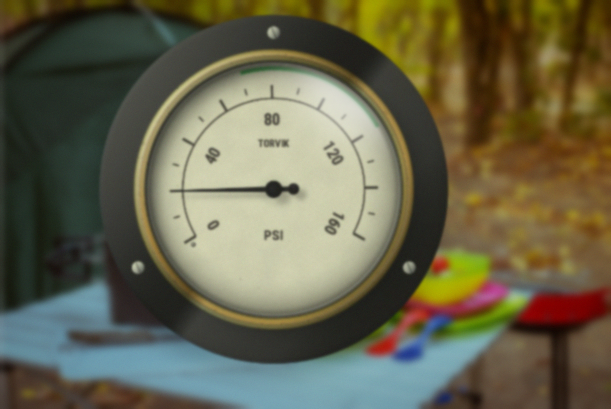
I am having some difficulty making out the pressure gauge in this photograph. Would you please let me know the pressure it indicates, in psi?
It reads 20 psi
